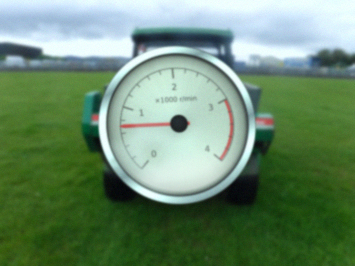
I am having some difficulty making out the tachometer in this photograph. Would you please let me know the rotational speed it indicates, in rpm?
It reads 700 rpm
